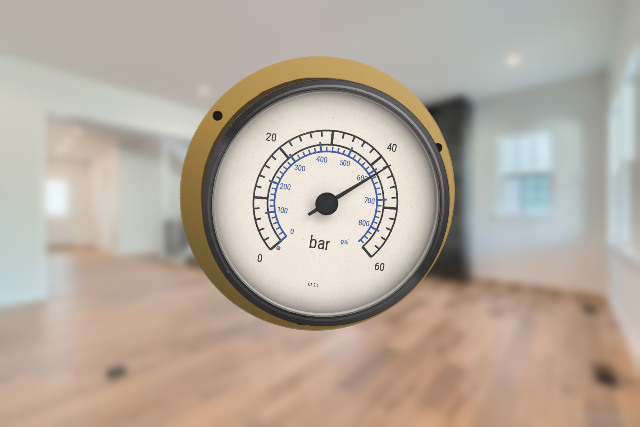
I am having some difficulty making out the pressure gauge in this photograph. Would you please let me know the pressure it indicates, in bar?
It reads 42 bar
